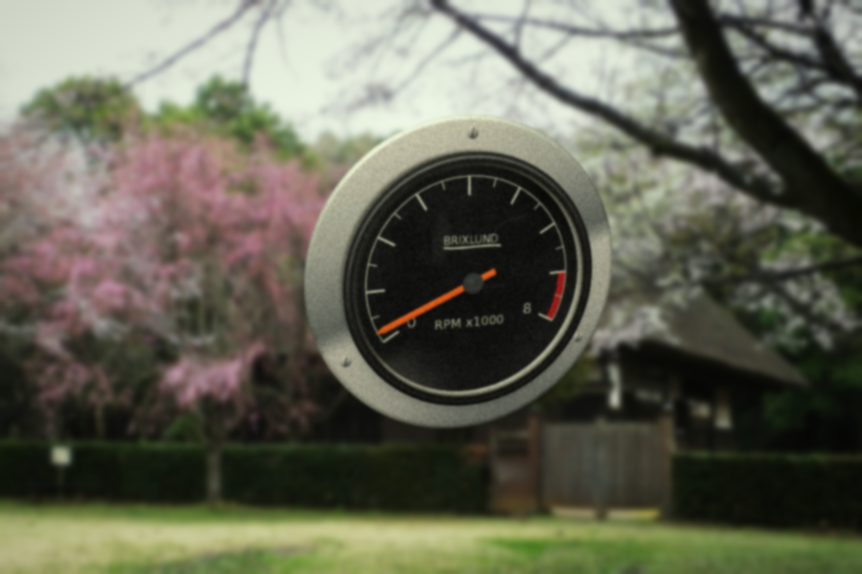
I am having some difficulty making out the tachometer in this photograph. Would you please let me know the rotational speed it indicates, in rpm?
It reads 250 rpm
